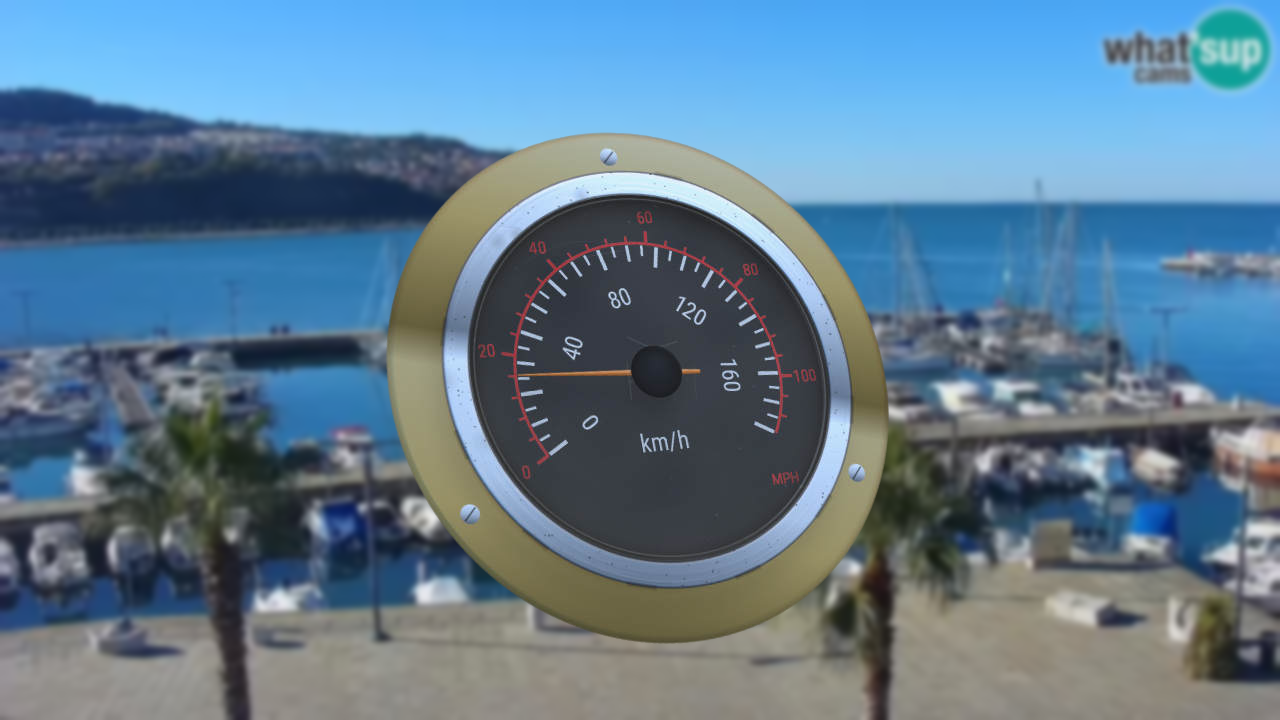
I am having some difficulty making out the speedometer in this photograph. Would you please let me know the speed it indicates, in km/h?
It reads 25 km/h
